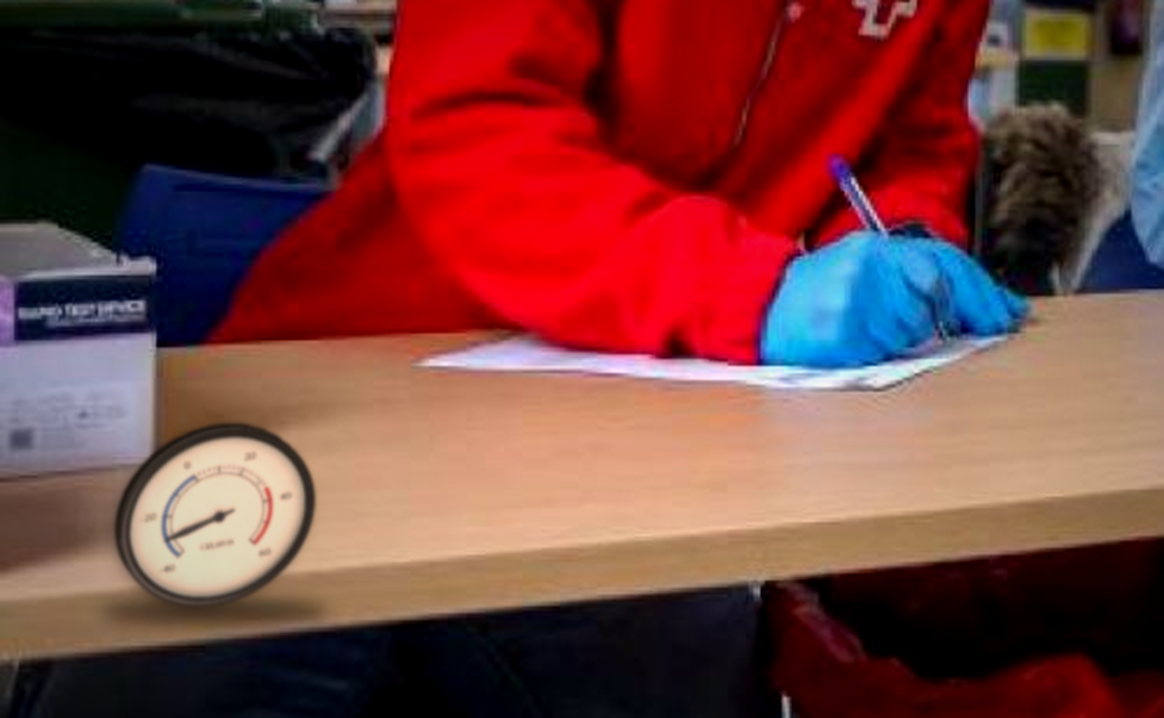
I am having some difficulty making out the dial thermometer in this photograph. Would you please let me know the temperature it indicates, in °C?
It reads -30 °C
